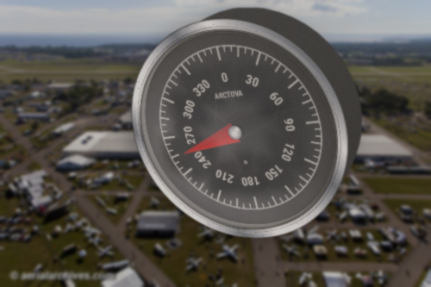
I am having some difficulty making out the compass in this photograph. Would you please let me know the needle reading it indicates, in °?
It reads 255 °
